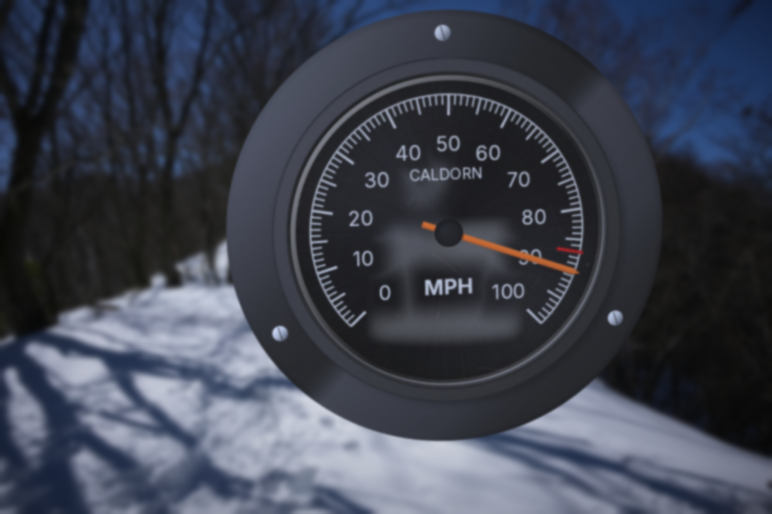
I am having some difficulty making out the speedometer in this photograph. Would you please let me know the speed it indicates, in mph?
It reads 90 mph
